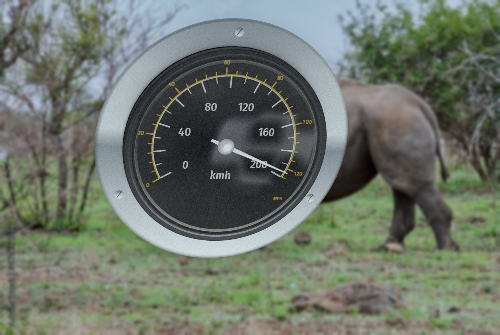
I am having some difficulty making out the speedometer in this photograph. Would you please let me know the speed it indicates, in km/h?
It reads 195 km/h
